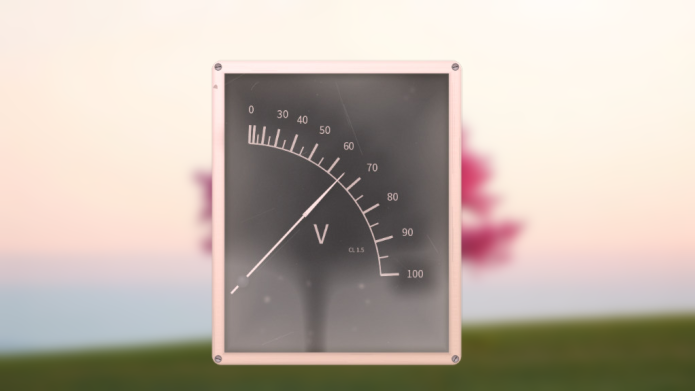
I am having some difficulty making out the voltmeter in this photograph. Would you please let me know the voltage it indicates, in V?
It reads 65 V
